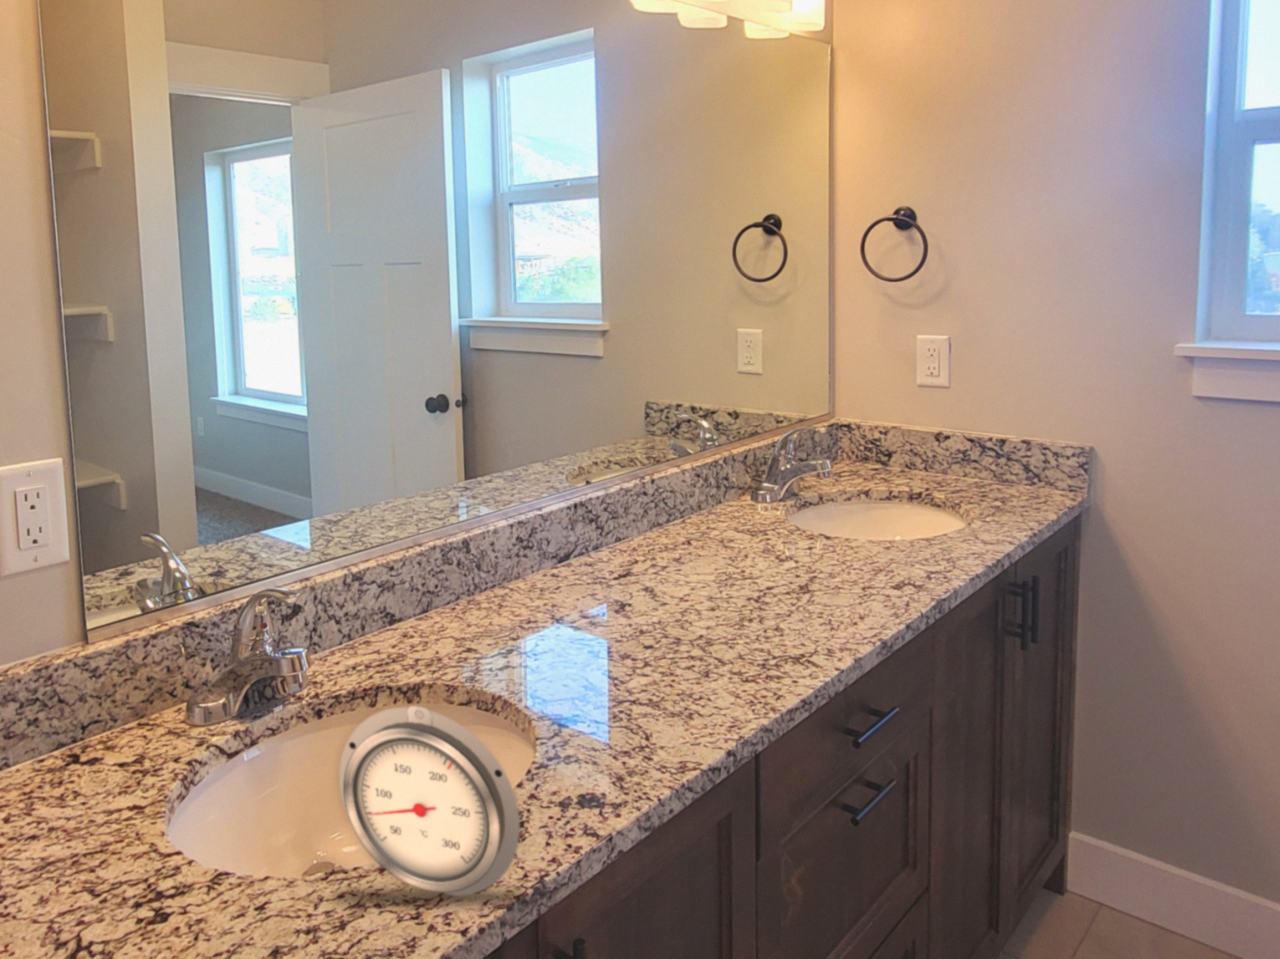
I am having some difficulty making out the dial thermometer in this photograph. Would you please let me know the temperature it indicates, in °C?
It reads 75 °C
